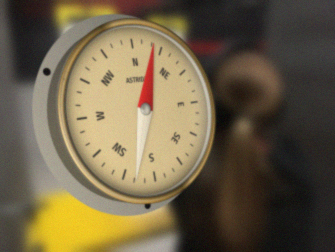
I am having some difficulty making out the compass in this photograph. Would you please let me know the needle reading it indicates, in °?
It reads 20 °
